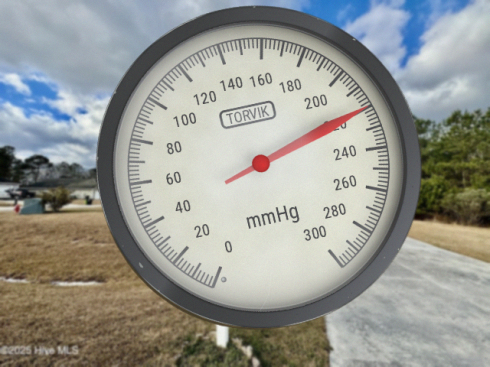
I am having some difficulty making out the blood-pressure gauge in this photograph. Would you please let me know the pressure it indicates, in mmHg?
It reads 220 mmHg
